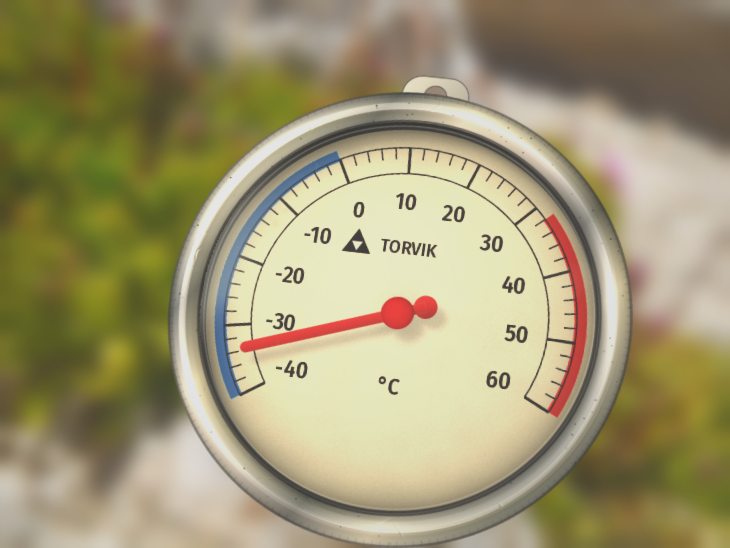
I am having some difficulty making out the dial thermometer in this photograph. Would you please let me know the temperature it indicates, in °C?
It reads -34 °C
